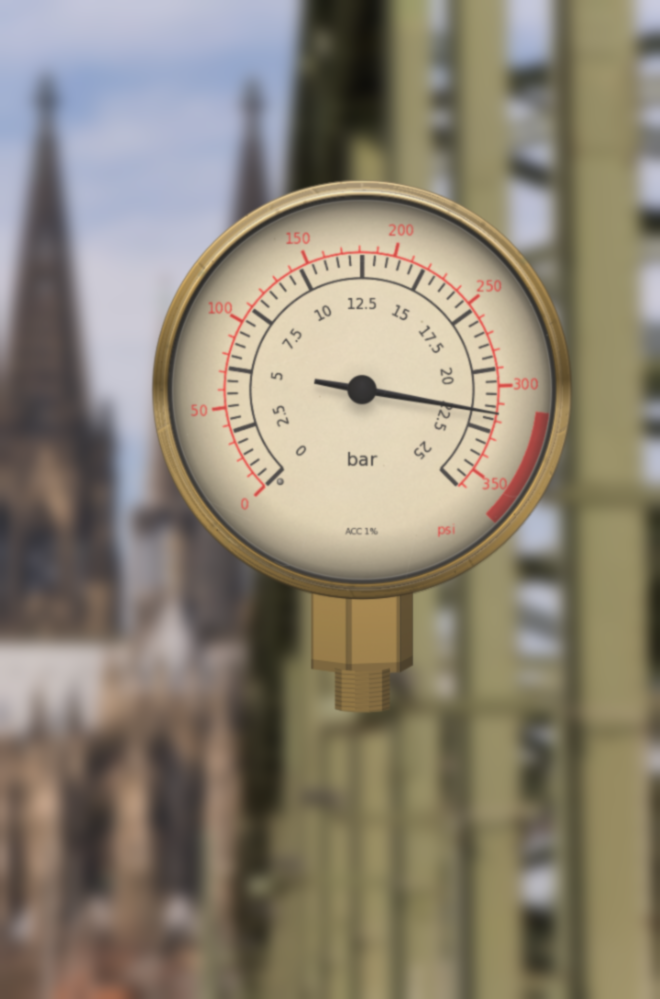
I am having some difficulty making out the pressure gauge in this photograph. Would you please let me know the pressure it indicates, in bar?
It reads 21.75 bar
